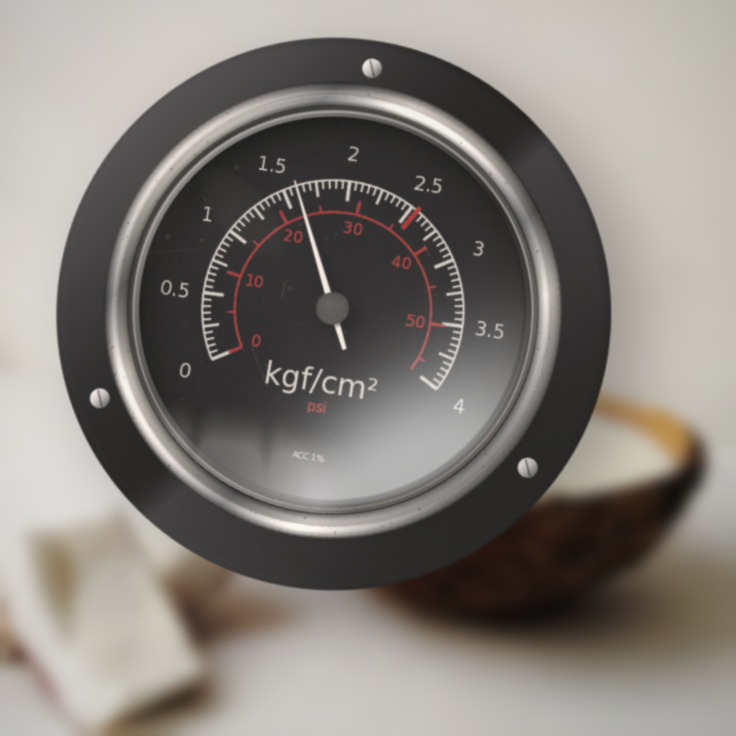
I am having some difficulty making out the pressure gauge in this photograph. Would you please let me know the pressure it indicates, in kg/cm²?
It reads 1.6 kg/cm²
